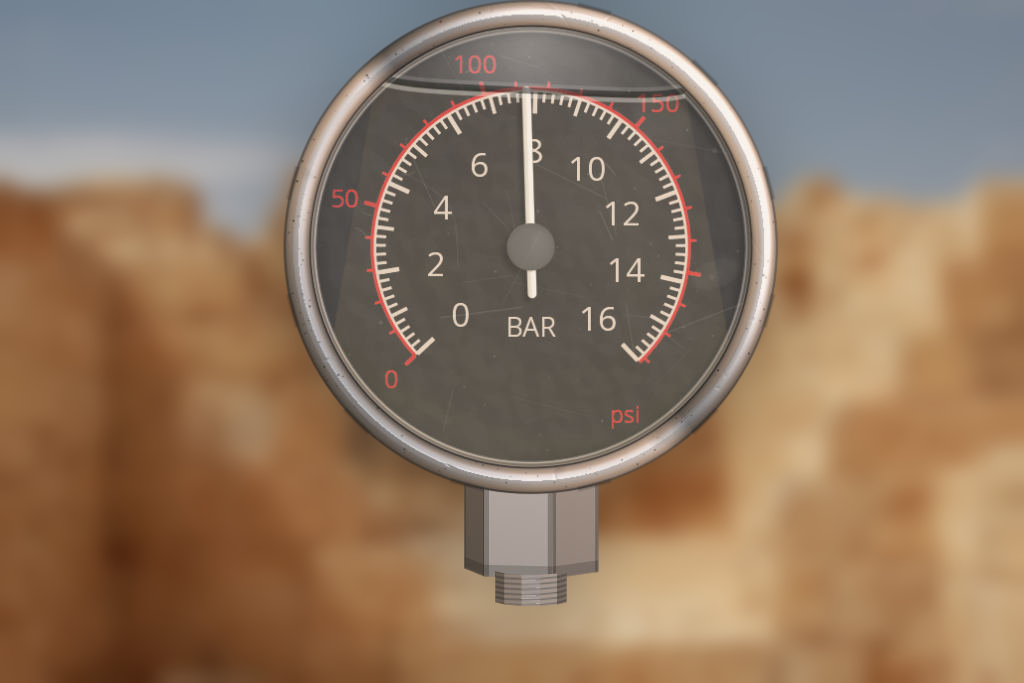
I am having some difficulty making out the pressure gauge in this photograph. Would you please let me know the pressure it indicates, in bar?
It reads 7.8 bar
